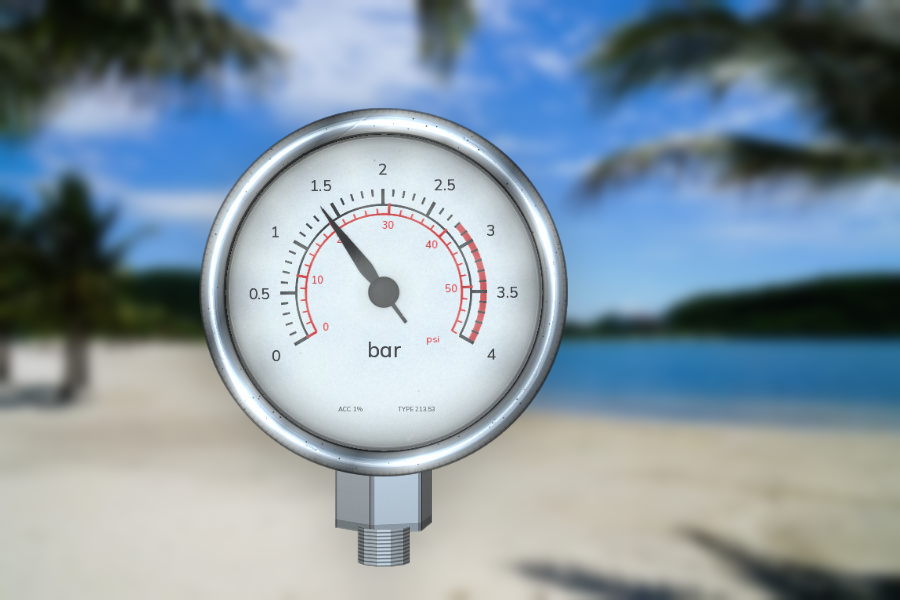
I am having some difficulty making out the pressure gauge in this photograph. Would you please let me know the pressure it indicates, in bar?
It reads 1.4 bar
